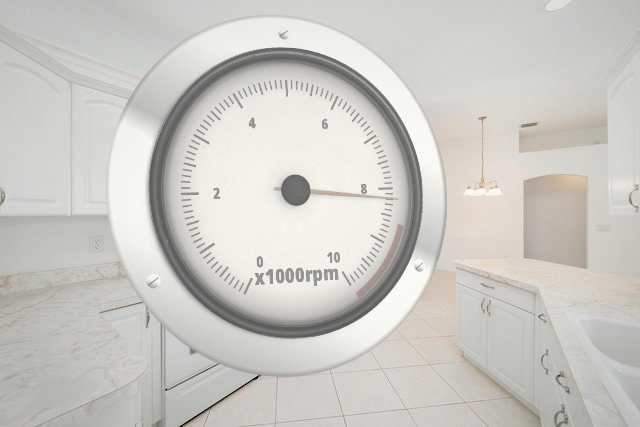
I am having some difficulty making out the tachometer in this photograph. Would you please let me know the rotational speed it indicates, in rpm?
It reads 8200 rpm
